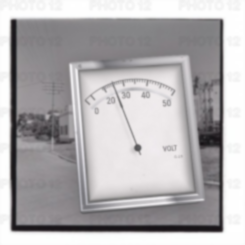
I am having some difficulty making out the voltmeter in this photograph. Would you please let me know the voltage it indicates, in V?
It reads 25 V
